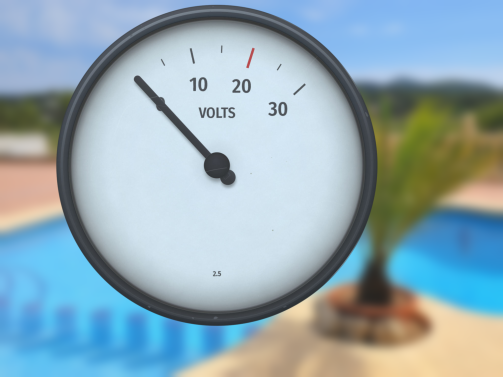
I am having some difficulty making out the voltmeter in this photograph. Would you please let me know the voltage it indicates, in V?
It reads 0 V
